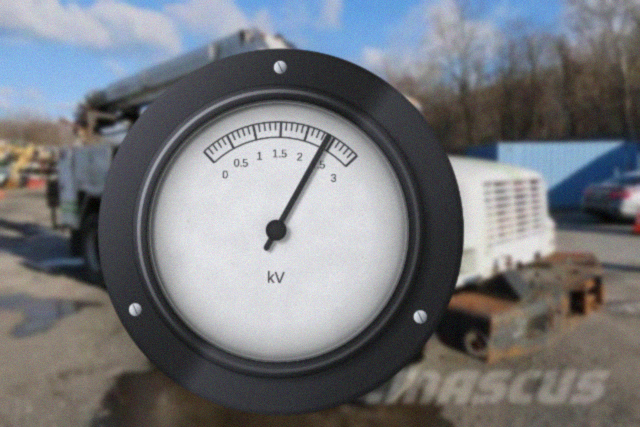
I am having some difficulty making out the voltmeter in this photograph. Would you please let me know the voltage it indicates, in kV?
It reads 2.4 kV
